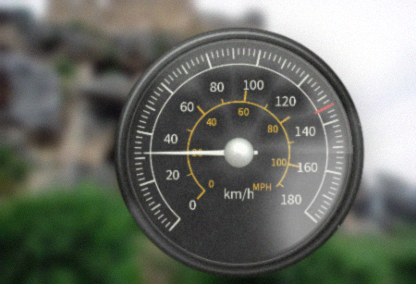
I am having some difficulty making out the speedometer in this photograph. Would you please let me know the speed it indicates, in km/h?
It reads 32 km/h
